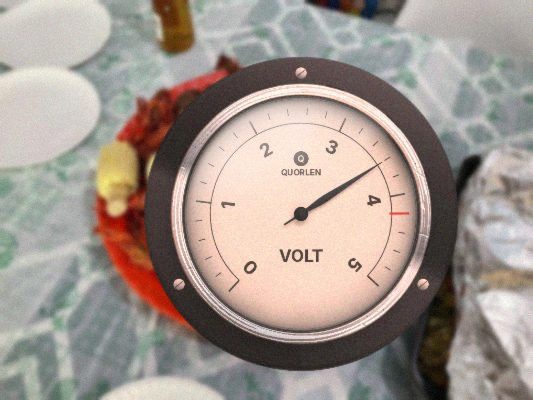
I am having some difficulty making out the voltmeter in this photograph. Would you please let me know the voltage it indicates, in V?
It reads 3.6 V
